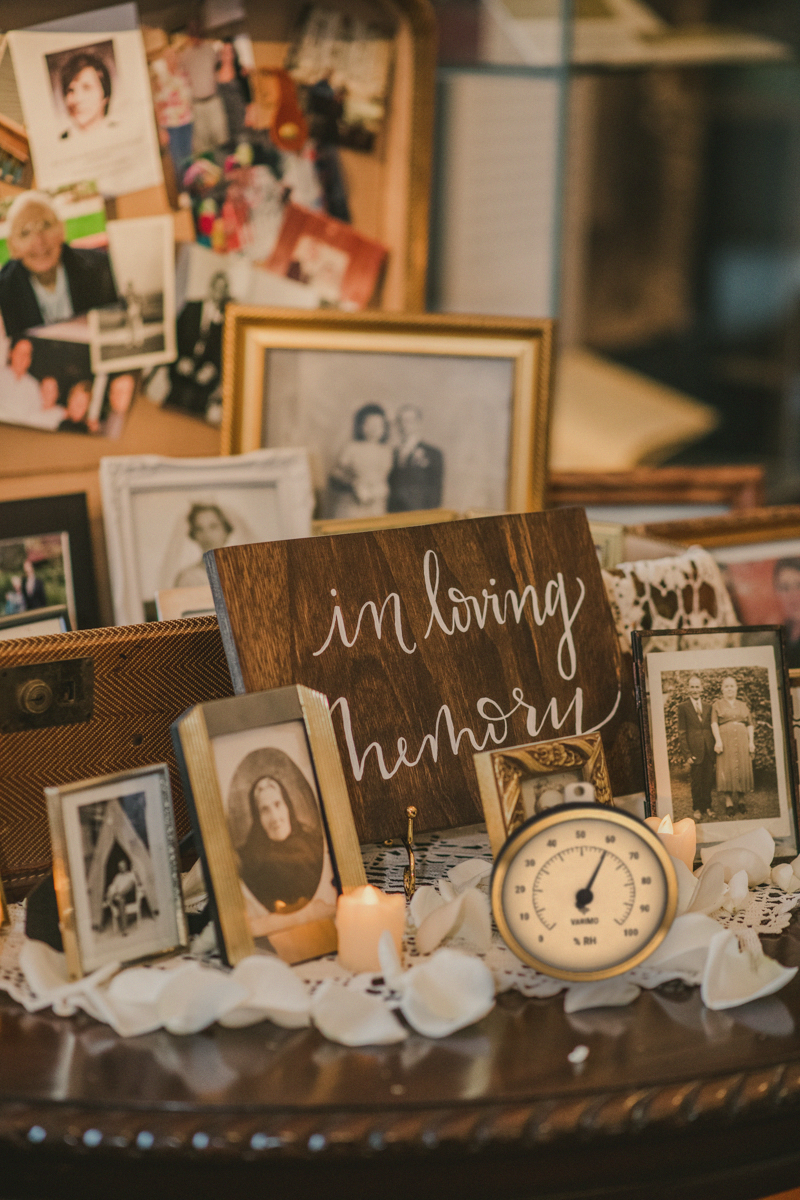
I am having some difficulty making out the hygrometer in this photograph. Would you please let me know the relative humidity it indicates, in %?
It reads 60 %
